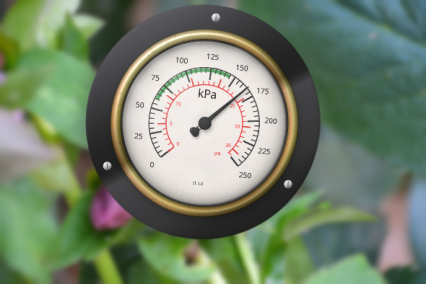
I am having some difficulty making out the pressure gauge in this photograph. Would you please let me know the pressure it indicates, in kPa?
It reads 165 kPa
